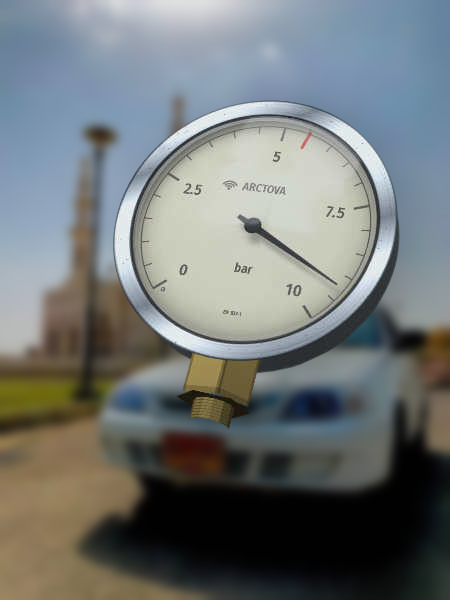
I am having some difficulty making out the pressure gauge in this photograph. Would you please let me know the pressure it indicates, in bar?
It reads 9.25 bar
